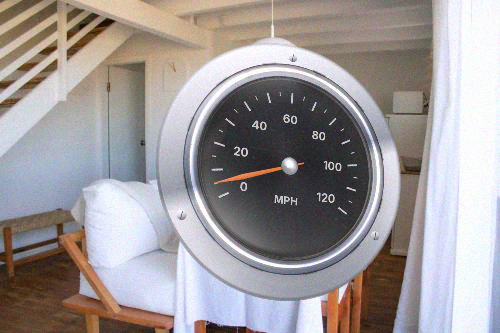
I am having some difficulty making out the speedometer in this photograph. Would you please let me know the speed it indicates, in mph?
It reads 5 mph
